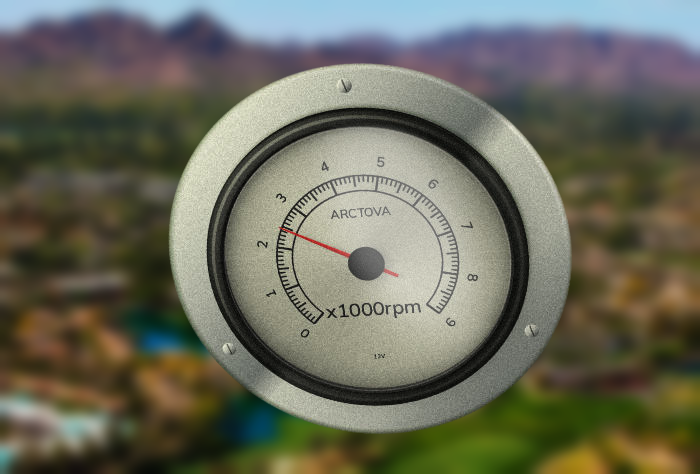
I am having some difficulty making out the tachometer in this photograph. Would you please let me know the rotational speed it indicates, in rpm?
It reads 2500 rpm
